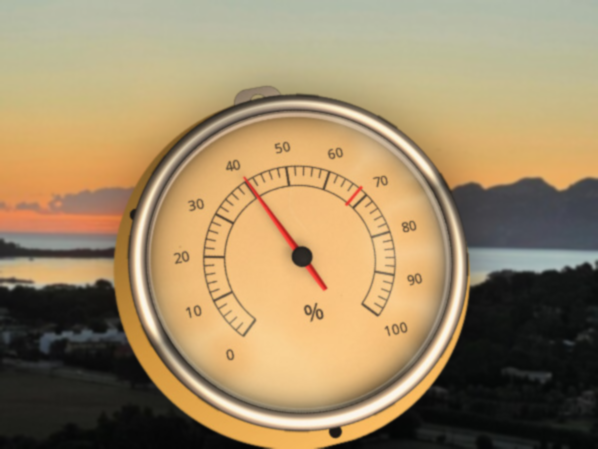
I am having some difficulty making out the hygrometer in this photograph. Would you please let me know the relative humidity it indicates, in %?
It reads 40 %
